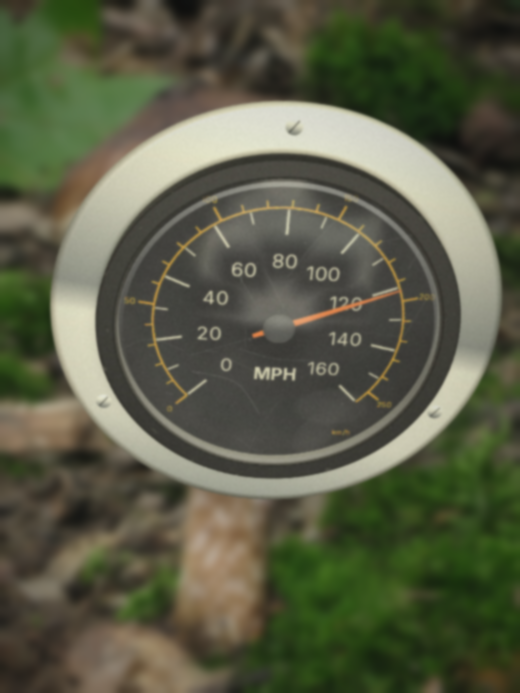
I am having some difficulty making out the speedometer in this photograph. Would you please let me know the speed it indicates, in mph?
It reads 120 mph
